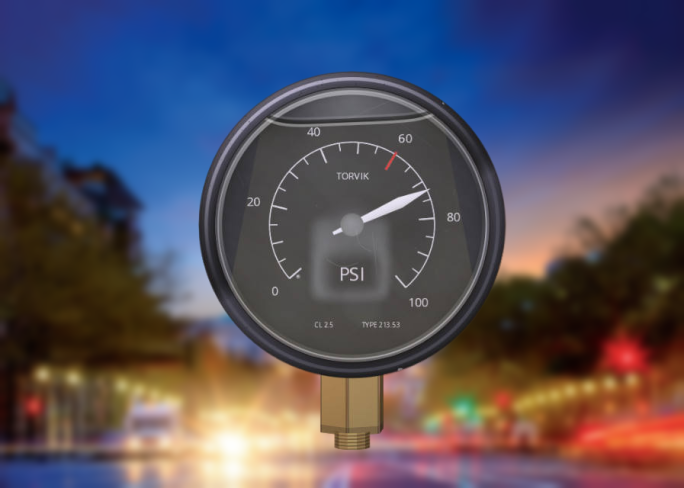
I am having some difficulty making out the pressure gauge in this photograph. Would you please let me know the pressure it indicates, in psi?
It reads 72.5 psi
